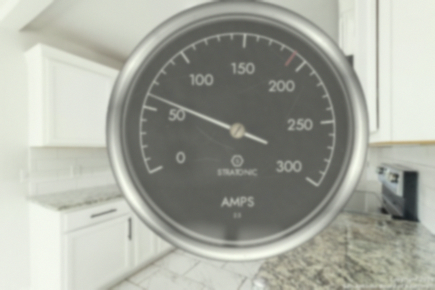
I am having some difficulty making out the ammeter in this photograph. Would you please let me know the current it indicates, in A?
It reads 60 A
